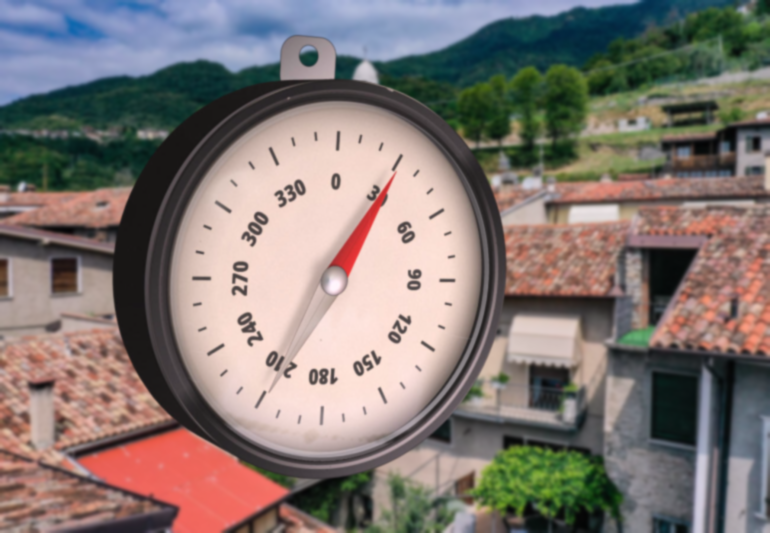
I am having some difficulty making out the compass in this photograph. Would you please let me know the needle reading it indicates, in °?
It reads 30 °
